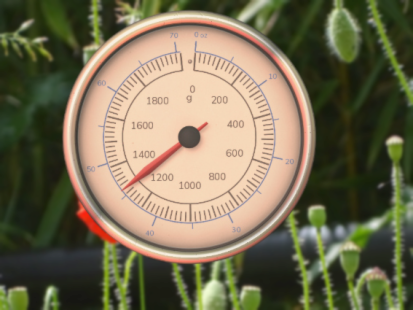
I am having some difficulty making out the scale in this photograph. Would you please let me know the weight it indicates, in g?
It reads 1300 g
